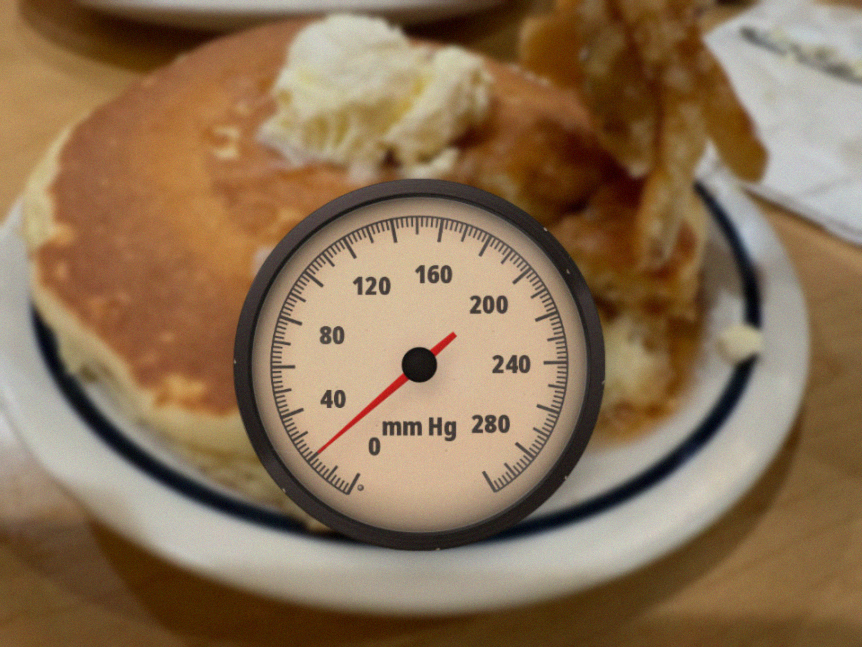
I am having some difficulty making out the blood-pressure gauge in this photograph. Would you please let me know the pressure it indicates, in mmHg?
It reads 20 mmHg
